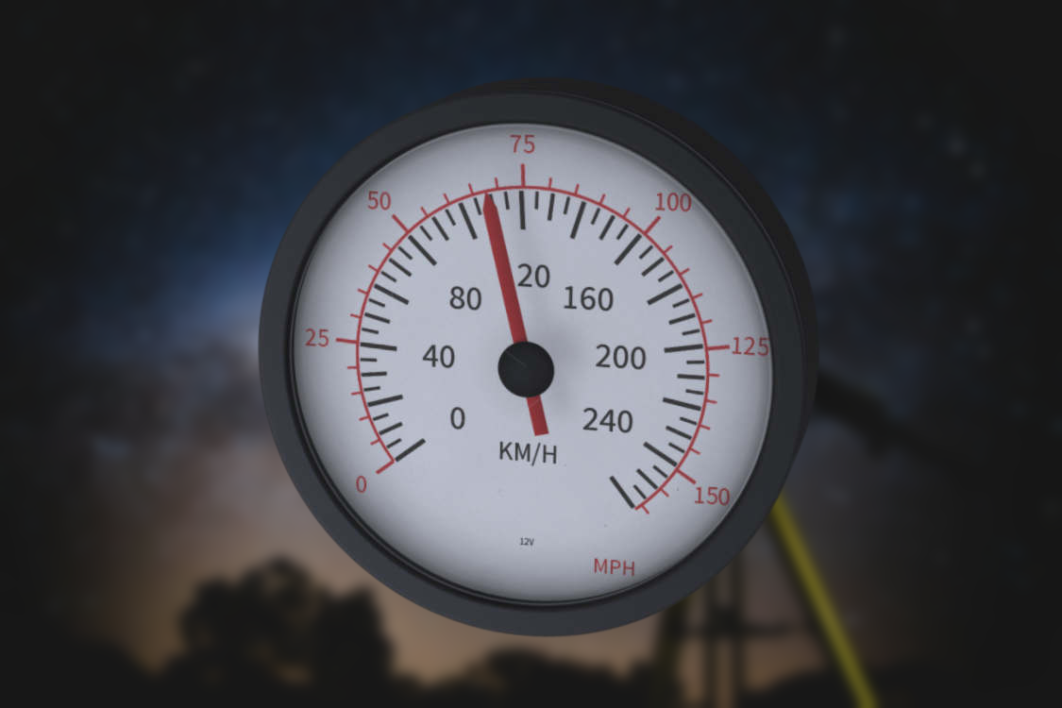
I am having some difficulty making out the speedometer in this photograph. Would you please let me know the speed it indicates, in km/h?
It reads 110 km/h
